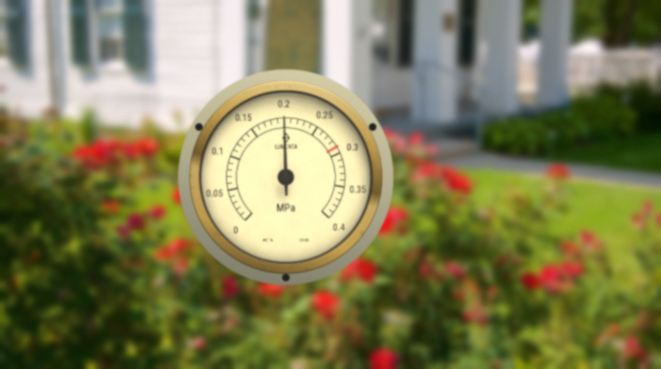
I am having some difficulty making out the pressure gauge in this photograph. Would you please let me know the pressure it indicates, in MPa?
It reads 0.2 MPa
